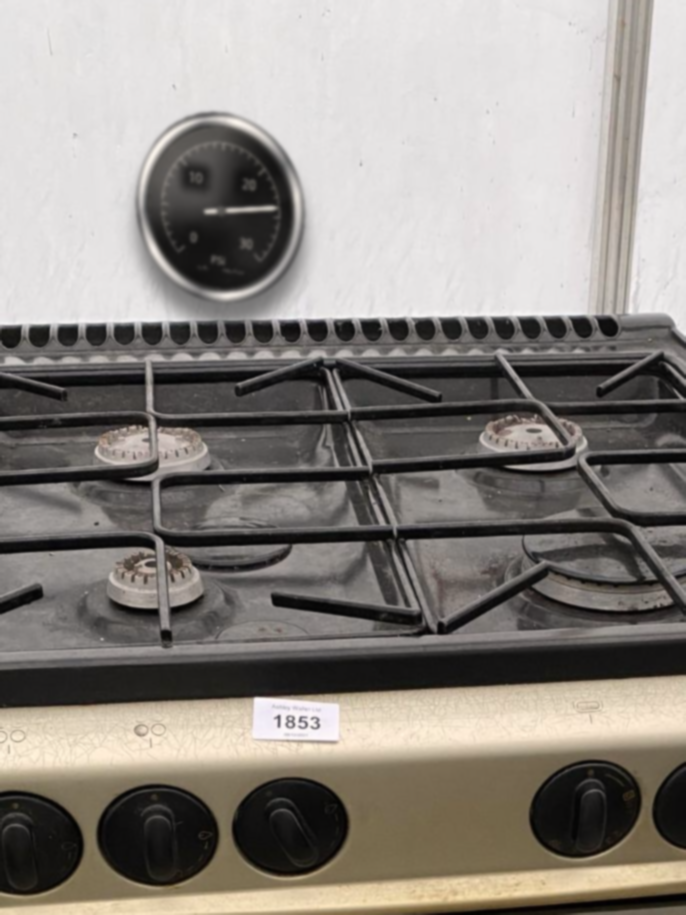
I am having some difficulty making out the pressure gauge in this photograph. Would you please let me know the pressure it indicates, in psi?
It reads 24 psi
